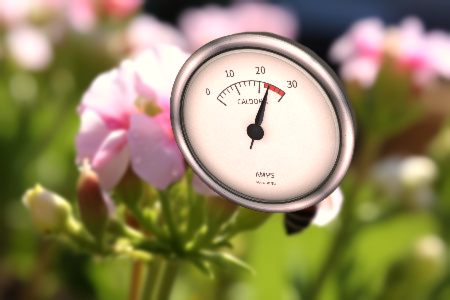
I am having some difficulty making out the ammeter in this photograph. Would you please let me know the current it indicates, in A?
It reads 24 A
